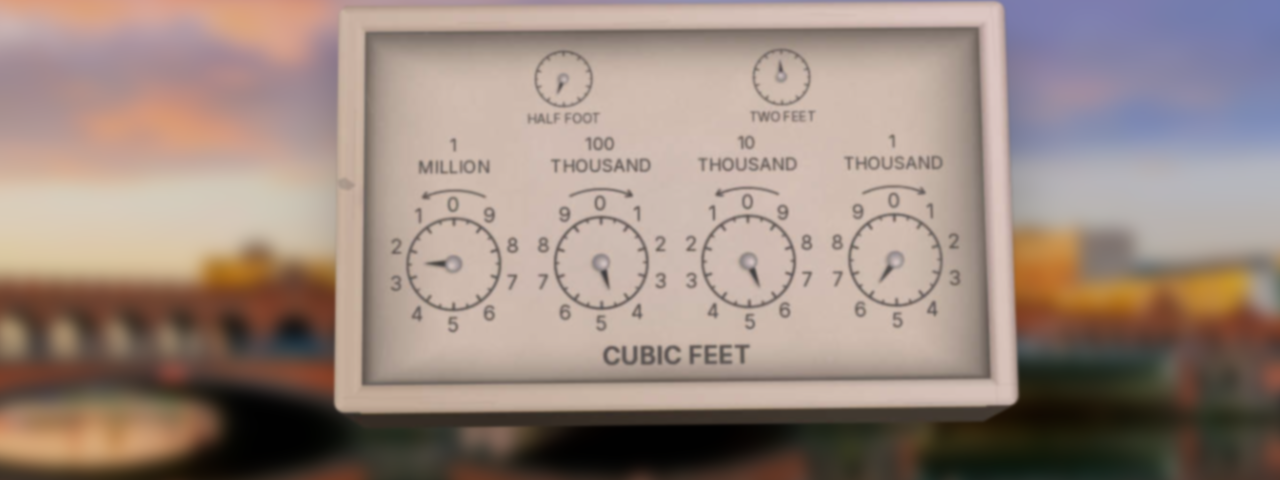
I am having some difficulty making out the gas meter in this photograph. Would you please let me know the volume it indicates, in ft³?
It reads 245600 ft³
